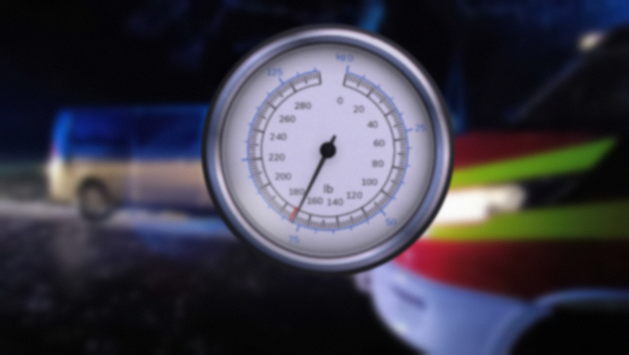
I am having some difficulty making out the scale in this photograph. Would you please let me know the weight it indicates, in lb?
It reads 170 lb
